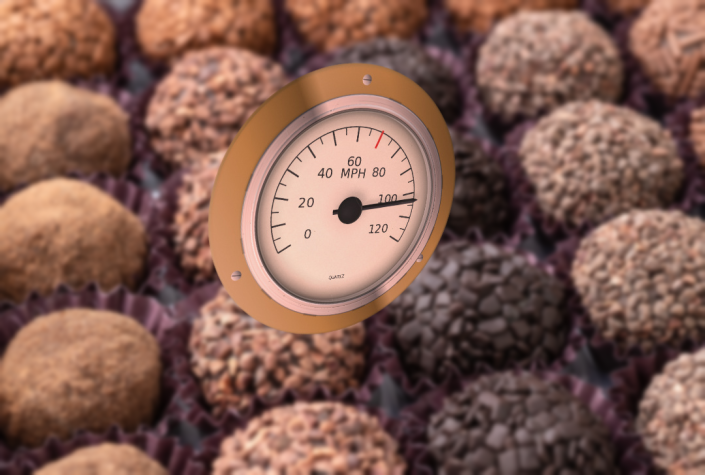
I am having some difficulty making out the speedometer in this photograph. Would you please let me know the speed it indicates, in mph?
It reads 102.5 mph
